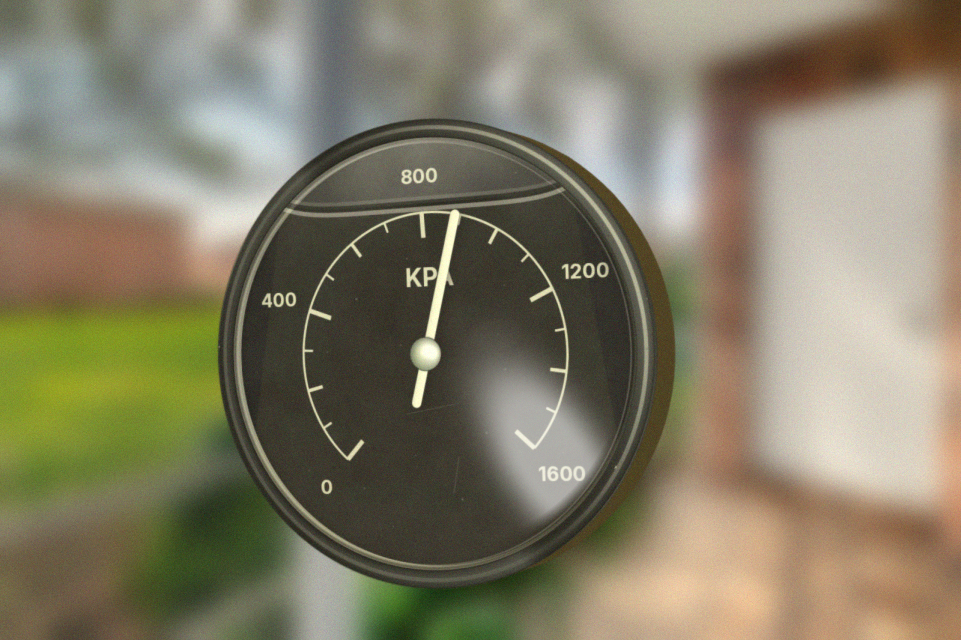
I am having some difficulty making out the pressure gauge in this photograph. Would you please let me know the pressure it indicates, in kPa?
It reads 900 kPa
